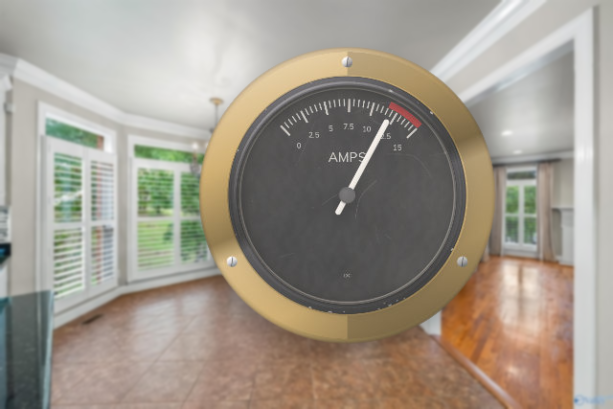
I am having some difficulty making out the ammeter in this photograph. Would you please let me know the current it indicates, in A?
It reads 12 A
